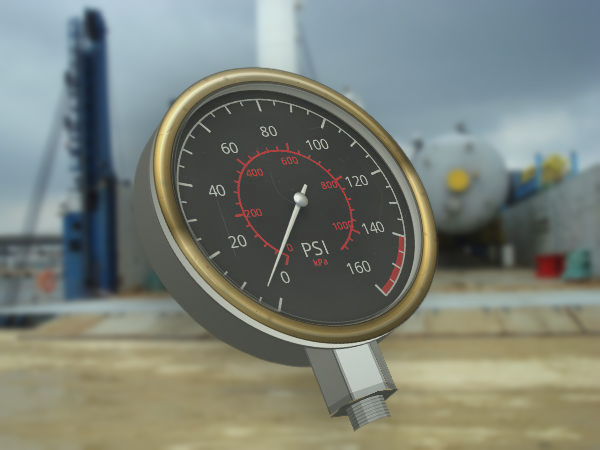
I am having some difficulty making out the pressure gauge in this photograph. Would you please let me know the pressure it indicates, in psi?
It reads 5 psi
